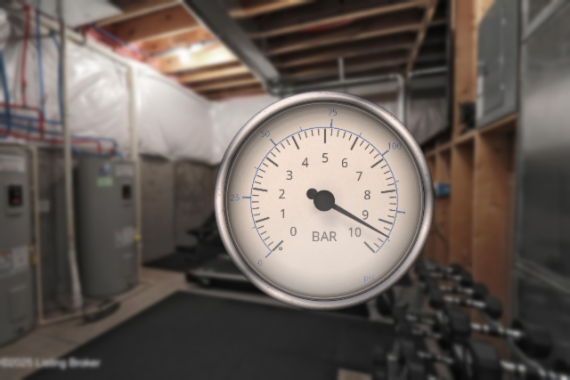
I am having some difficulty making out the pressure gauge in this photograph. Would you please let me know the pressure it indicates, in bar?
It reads 9.4 bar
